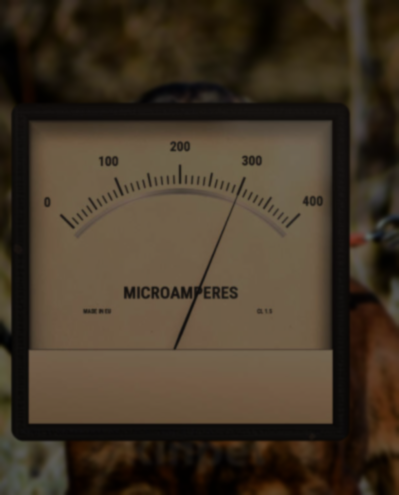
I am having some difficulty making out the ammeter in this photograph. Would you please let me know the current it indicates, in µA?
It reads 300 µA
